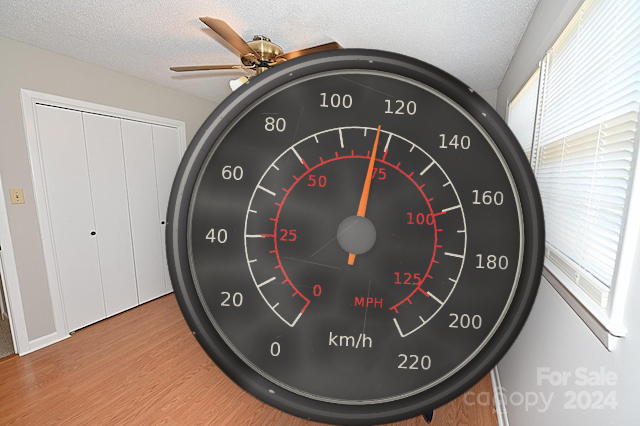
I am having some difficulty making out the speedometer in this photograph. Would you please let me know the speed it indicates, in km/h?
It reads 115 km/h
